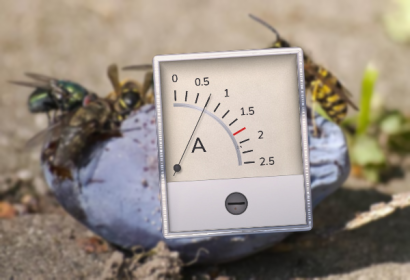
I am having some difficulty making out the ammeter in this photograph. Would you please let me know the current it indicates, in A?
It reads 0.75 A
